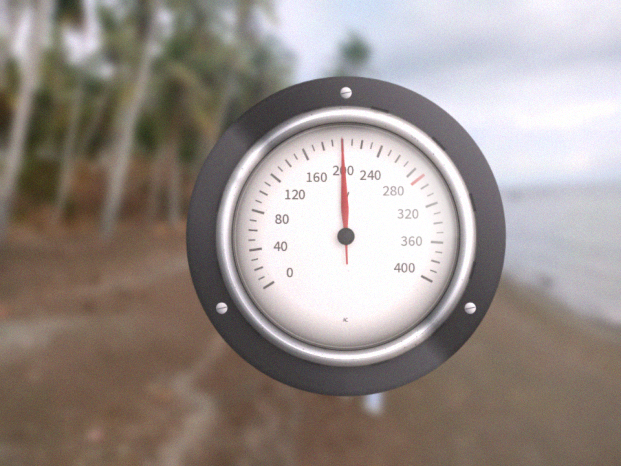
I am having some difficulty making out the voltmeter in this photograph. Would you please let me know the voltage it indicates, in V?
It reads 200 V
